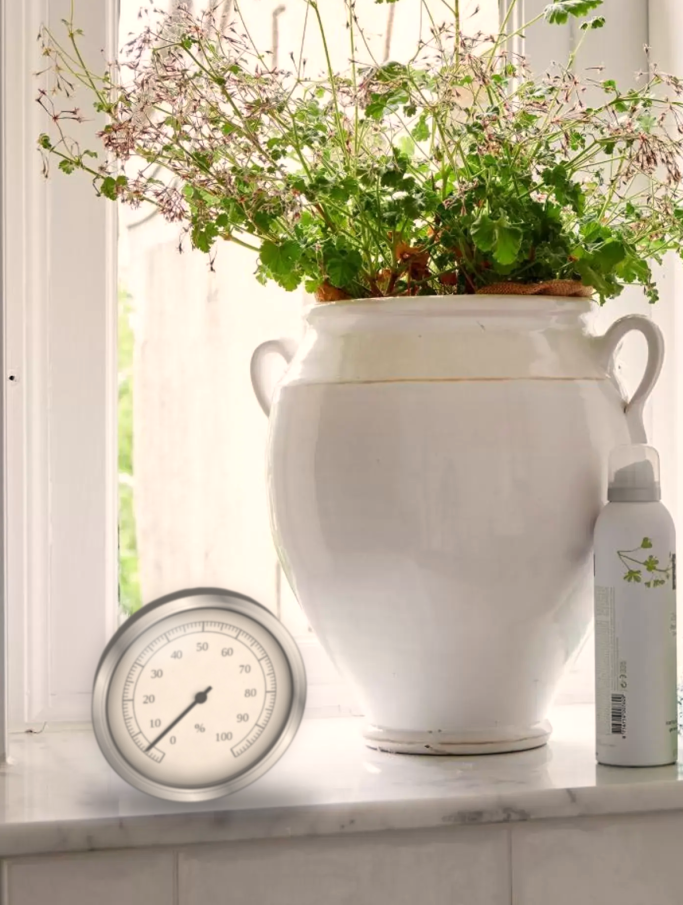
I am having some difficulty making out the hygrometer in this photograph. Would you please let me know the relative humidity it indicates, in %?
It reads 5 %
